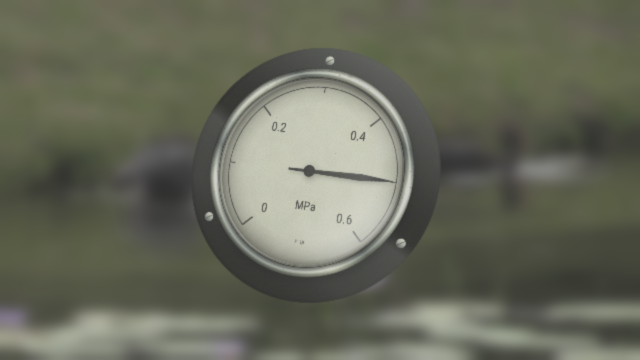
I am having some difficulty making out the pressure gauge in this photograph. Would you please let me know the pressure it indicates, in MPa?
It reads 0.5 MPa
